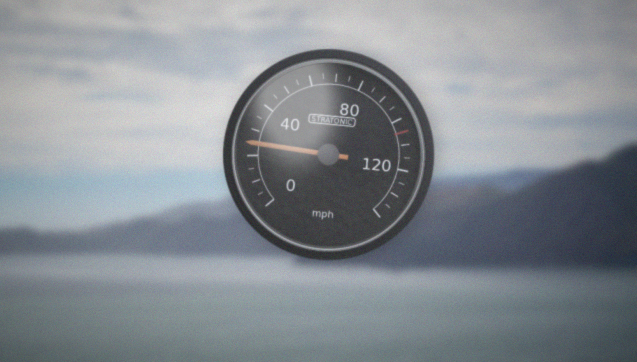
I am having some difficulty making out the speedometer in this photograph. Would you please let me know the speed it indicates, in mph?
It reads 25 mph
